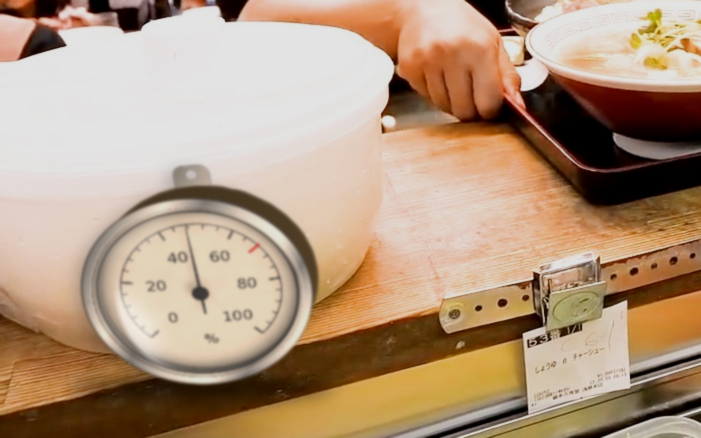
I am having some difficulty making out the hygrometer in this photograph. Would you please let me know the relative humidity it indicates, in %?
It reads 48 %
